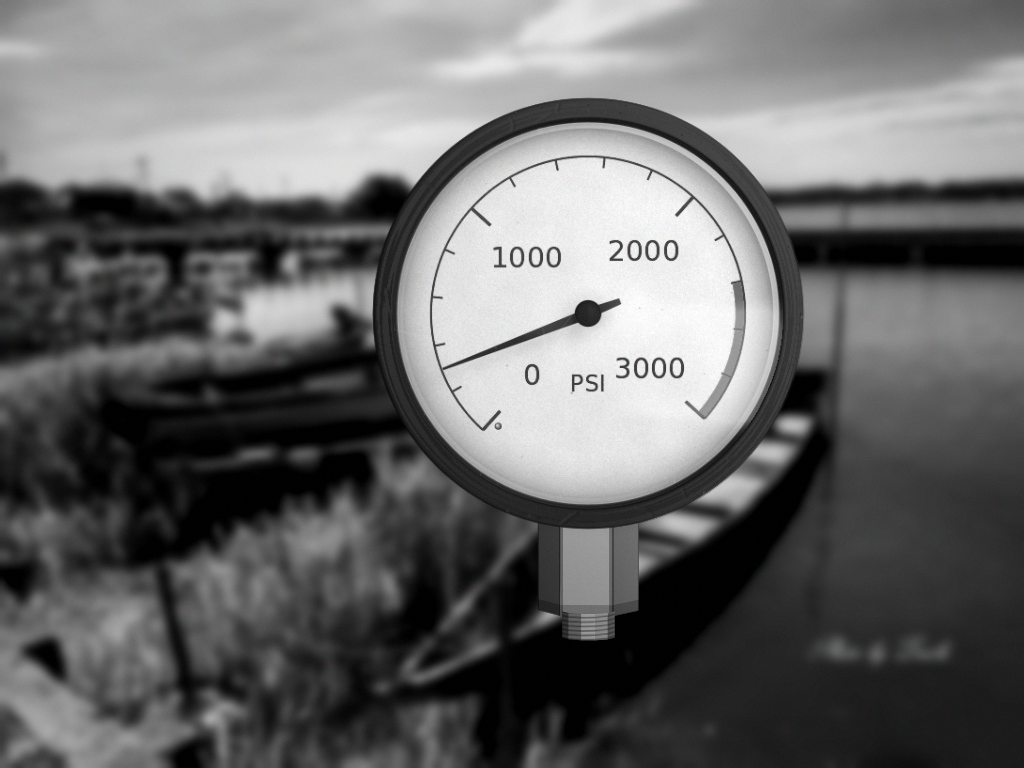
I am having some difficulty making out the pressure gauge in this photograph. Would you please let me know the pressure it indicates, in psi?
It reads 300 psi
